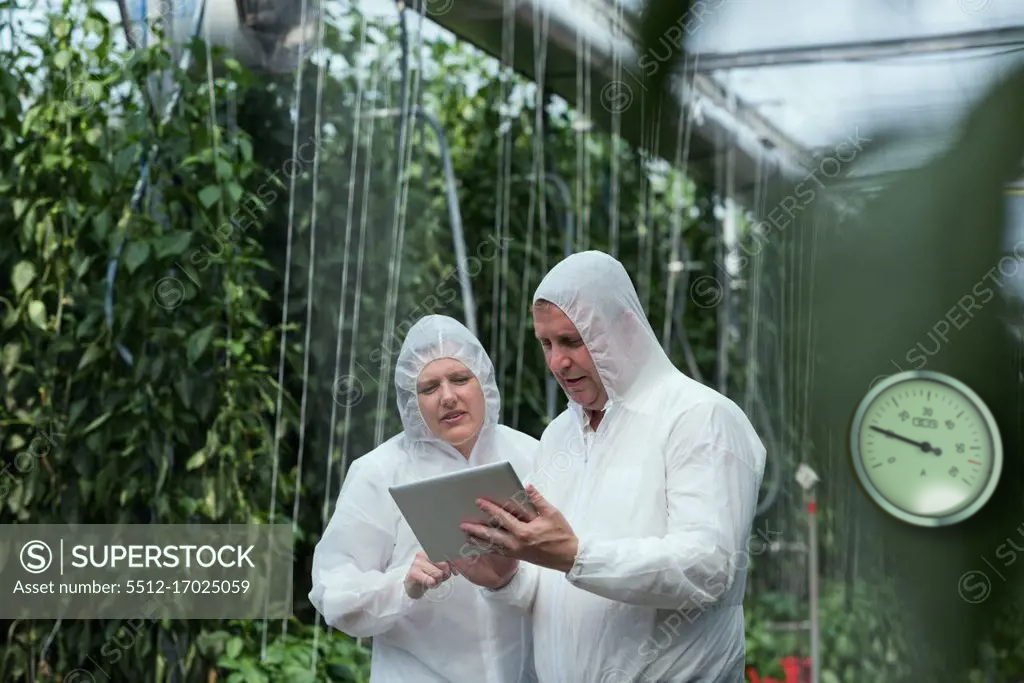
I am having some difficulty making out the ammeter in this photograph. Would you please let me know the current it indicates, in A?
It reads 10 A
